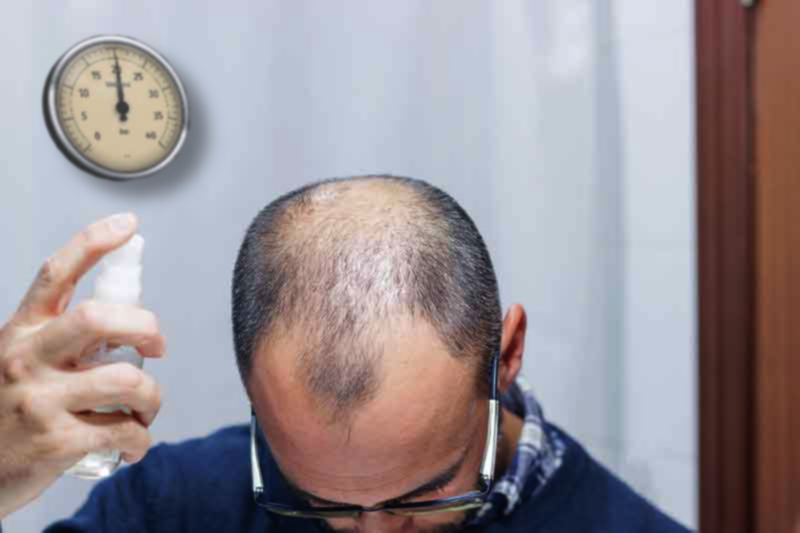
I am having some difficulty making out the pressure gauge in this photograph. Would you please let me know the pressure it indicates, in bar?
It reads 20 bar
